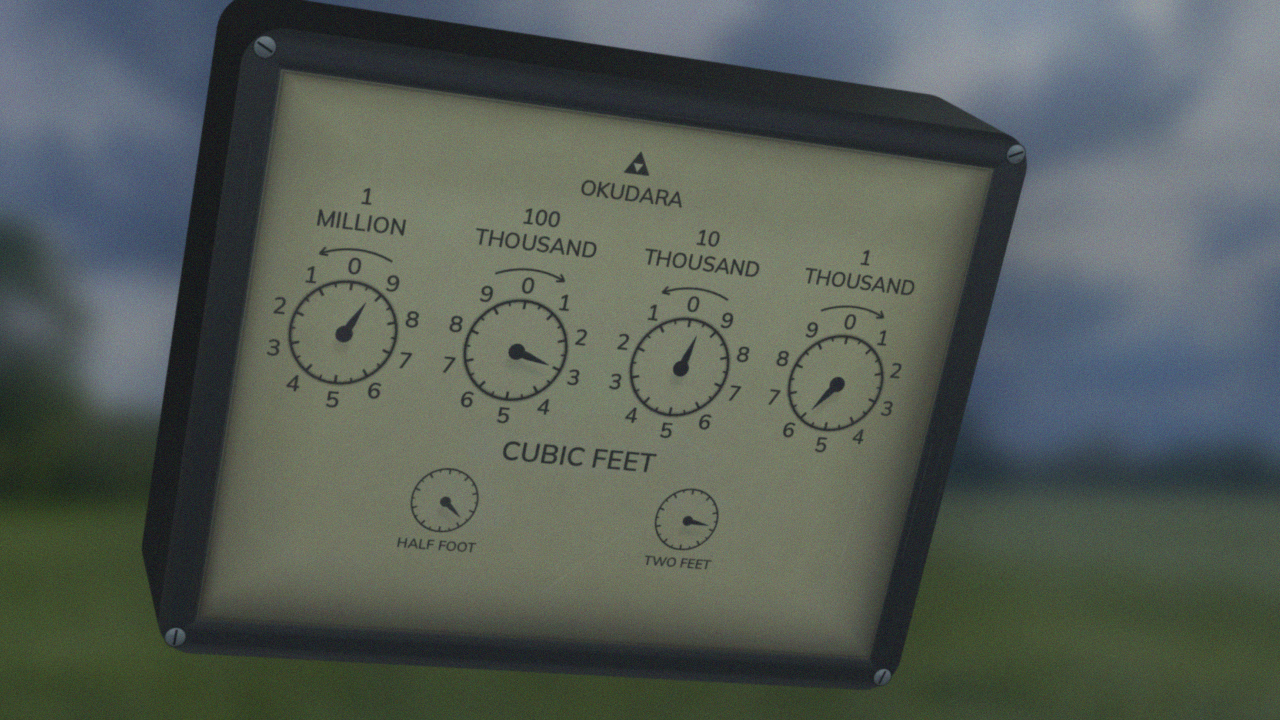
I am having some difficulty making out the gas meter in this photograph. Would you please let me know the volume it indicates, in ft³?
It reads 929600 ft³
